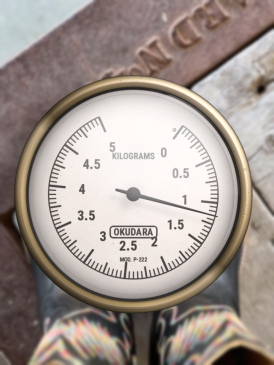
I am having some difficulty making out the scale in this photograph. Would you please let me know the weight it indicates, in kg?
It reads 1.15 kg
